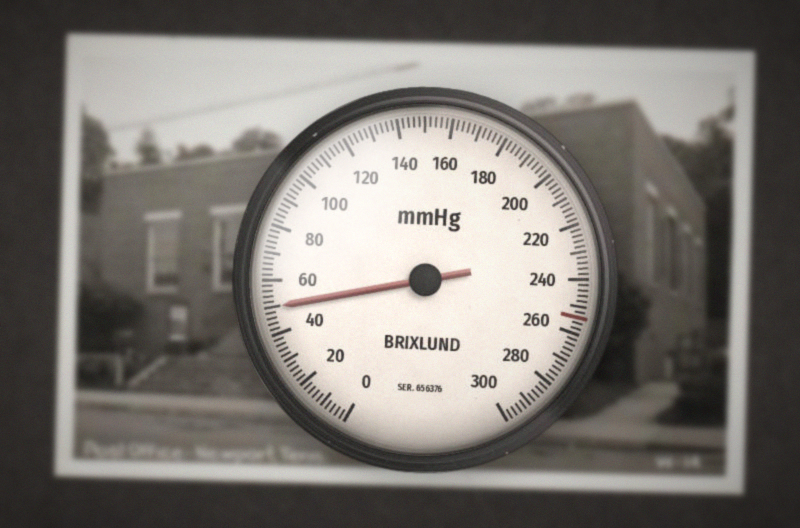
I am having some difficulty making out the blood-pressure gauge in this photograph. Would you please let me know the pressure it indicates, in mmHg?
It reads 50 mmHg
